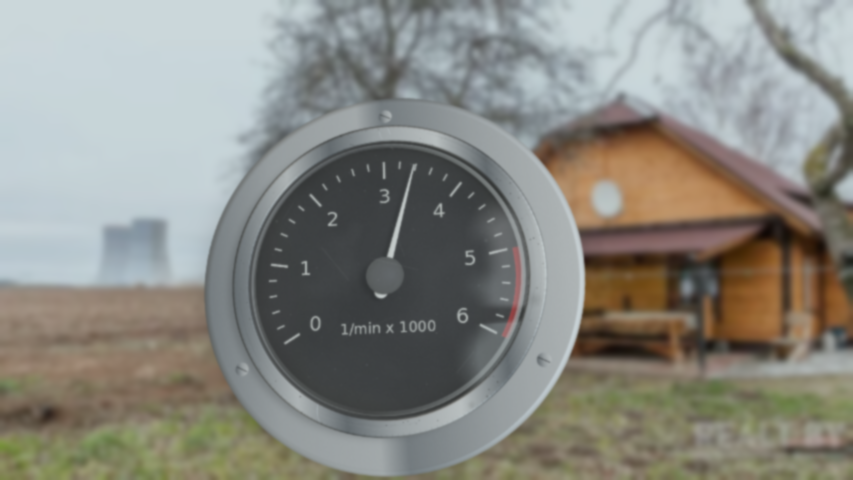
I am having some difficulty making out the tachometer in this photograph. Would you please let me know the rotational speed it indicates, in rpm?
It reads 3400 rpm
